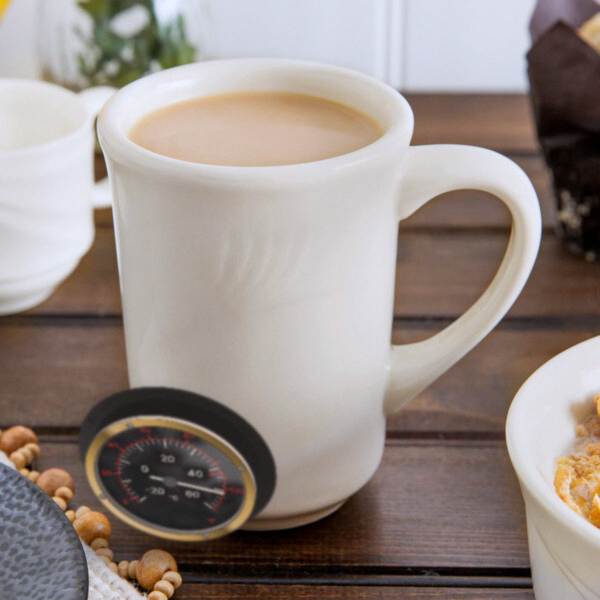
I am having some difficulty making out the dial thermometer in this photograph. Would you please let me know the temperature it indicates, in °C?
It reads 50 °C
